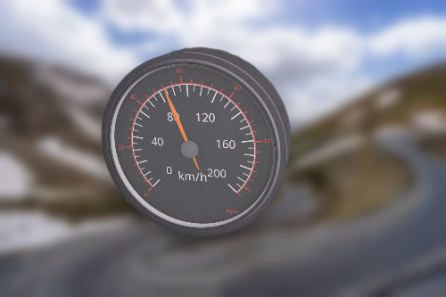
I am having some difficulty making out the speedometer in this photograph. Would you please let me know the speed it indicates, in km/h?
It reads 85 km/h
